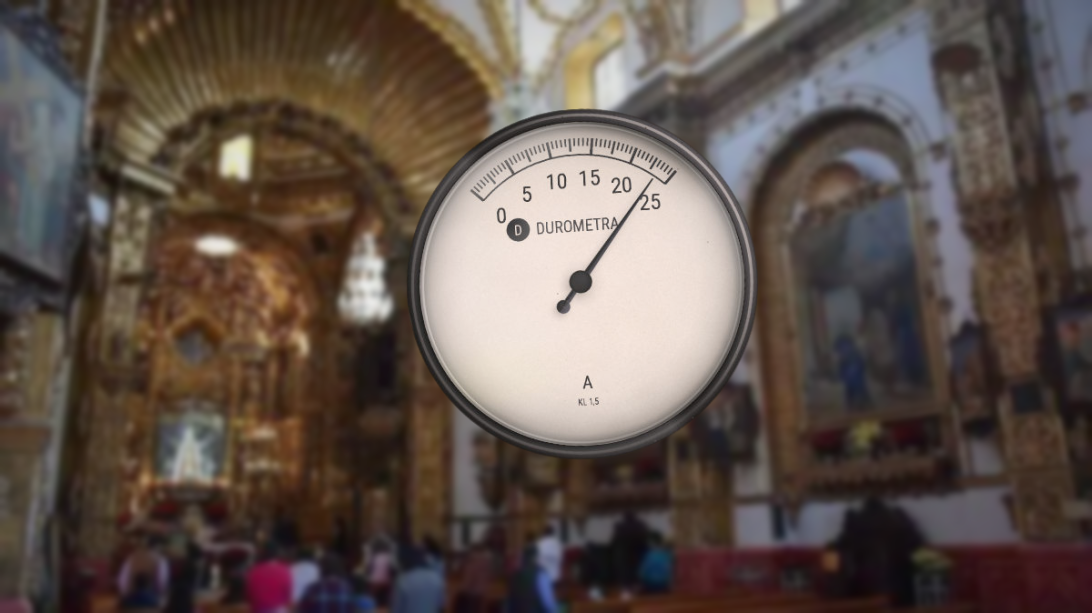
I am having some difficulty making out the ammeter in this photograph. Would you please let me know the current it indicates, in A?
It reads 23.5 A
